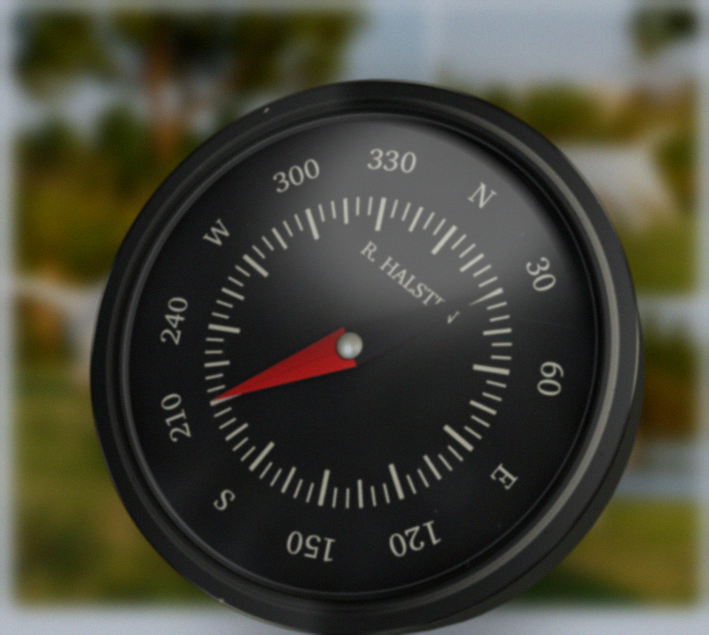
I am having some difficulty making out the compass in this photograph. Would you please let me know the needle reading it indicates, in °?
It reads 210 °
